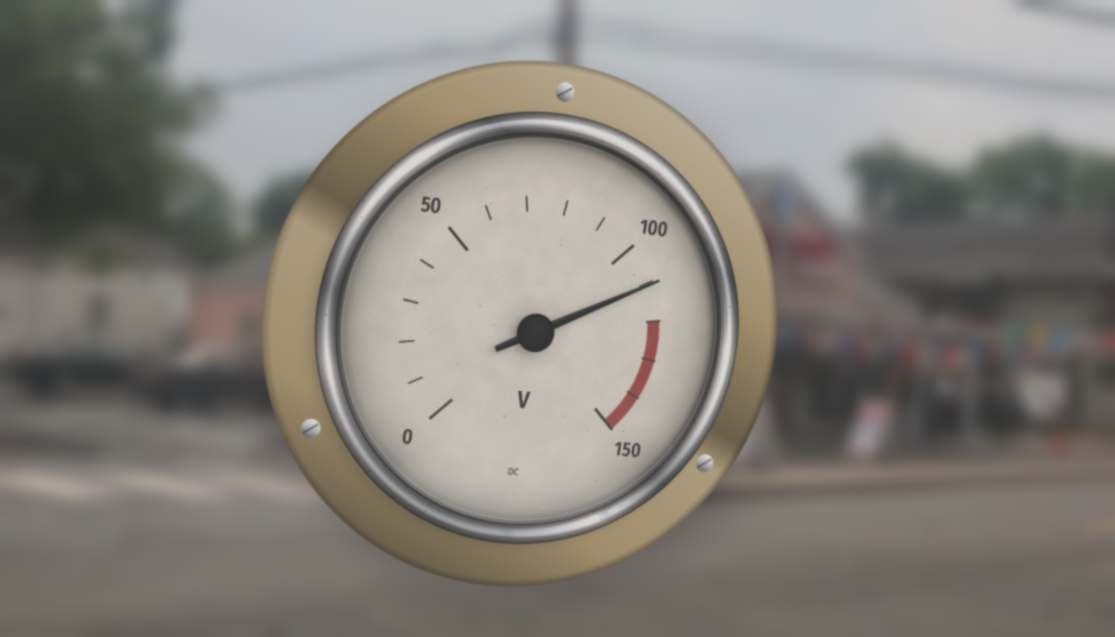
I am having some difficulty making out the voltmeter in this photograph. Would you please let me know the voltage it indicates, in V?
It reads 110 V
